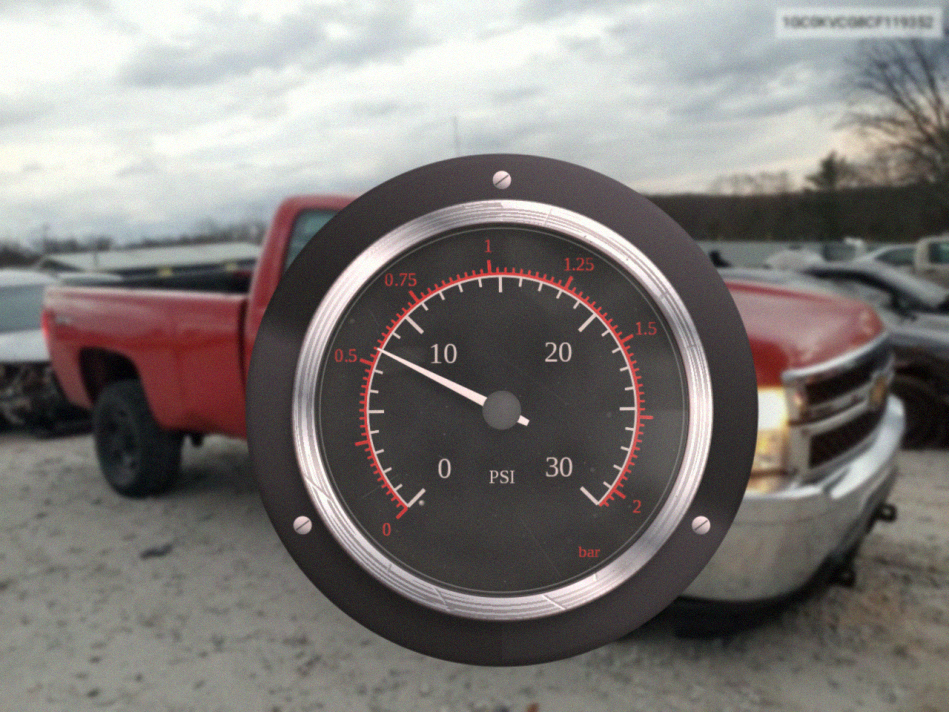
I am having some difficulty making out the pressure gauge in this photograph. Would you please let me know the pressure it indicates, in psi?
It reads 8 psi
